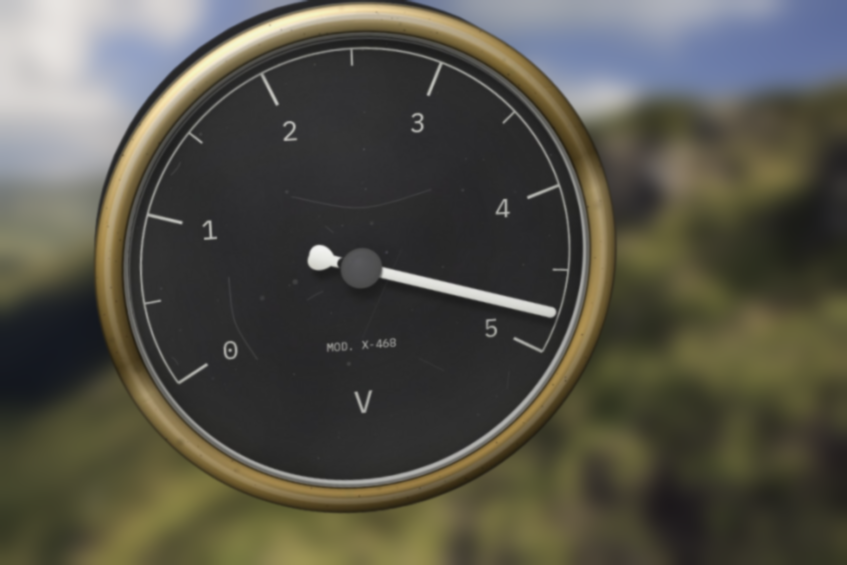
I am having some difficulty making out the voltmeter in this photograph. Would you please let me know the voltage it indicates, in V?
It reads 4.75 V
